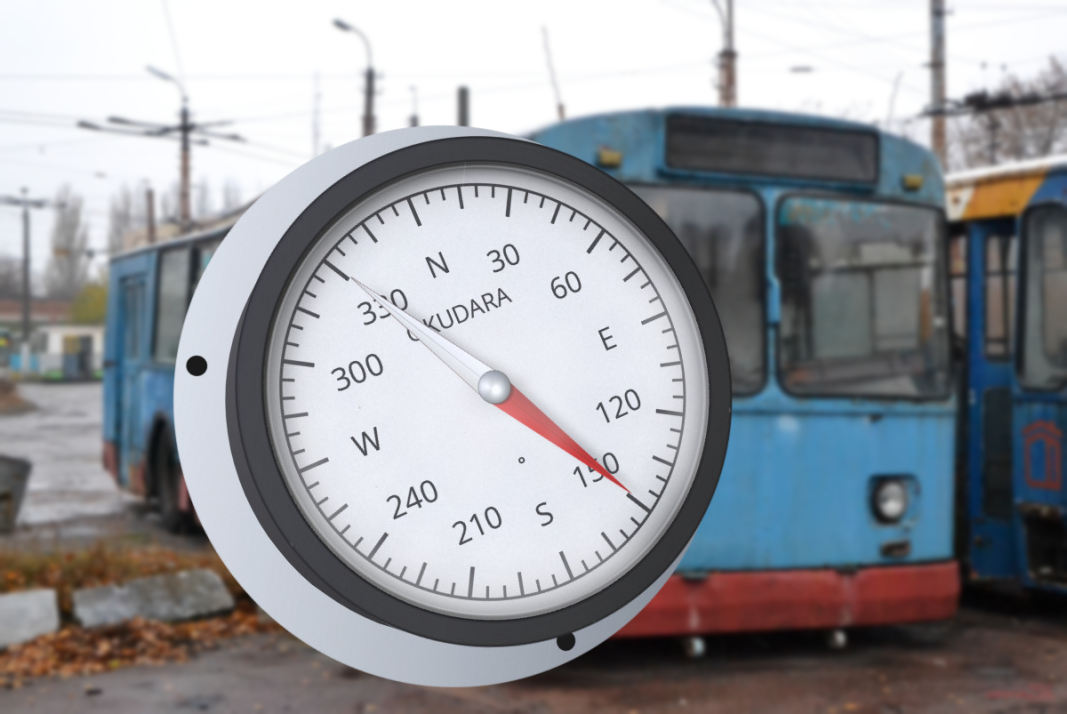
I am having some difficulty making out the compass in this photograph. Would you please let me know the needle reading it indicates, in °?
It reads 150 °
